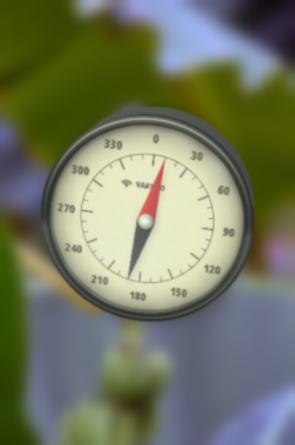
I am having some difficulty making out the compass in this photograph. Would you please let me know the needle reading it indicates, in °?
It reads 10 °
